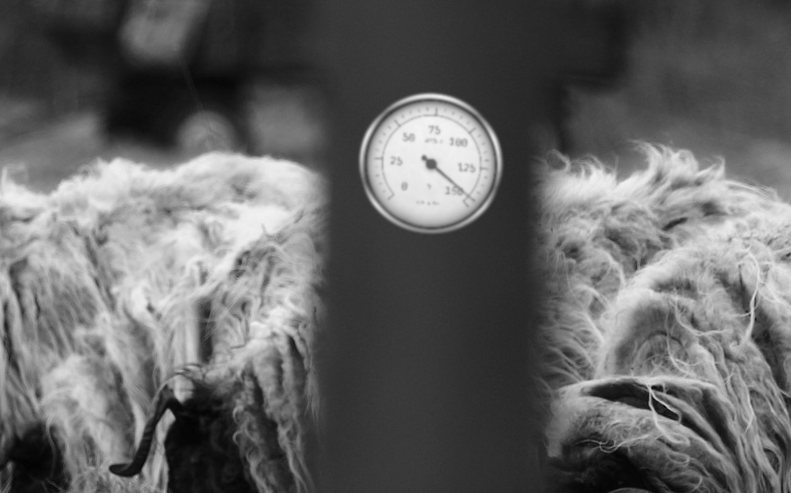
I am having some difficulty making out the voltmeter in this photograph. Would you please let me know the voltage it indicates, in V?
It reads 145 V
